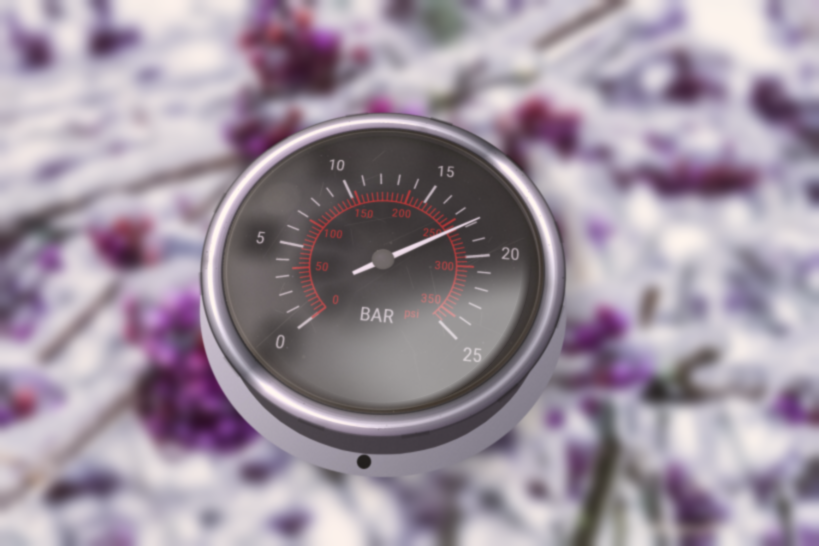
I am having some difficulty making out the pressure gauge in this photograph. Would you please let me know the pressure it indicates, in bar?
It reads 18 bar
